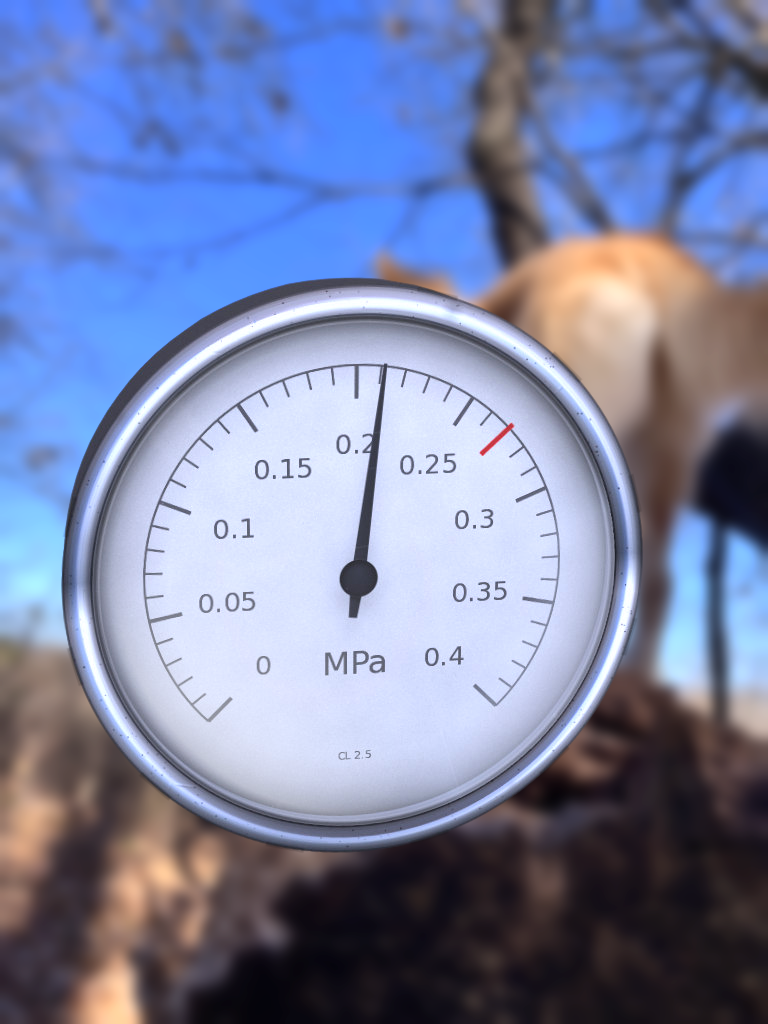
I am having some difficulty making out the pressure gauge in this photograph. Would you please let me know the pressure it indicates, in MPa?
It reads 0.21 MPa
